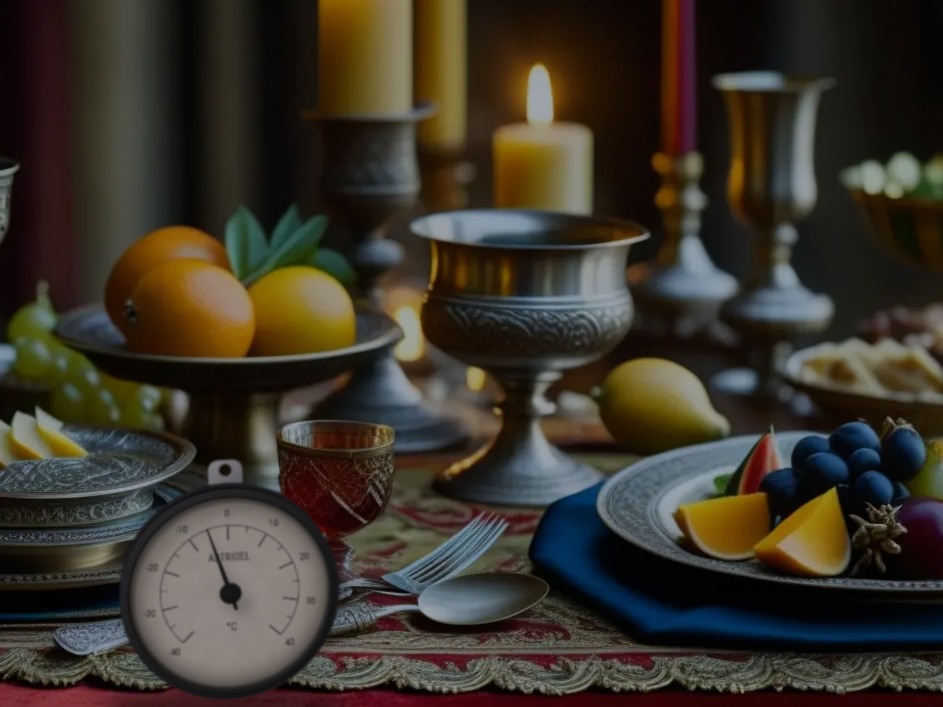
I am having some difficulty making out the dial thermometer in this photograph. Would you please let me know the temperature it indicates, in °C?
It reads -5 °C
